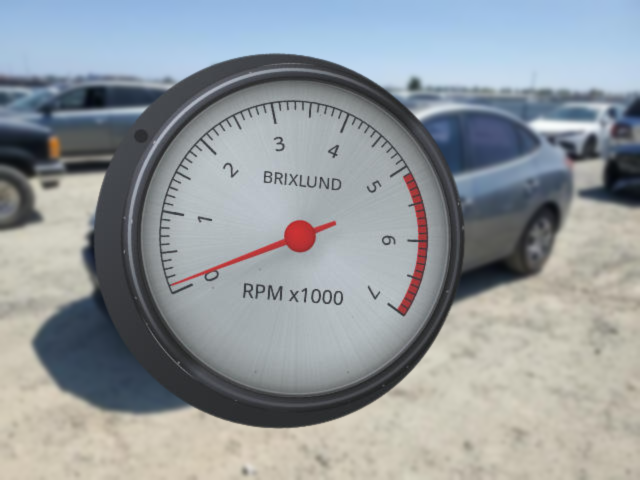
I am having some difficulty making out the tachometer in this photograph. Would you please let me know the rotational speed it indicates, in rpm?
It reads 100 rpm
